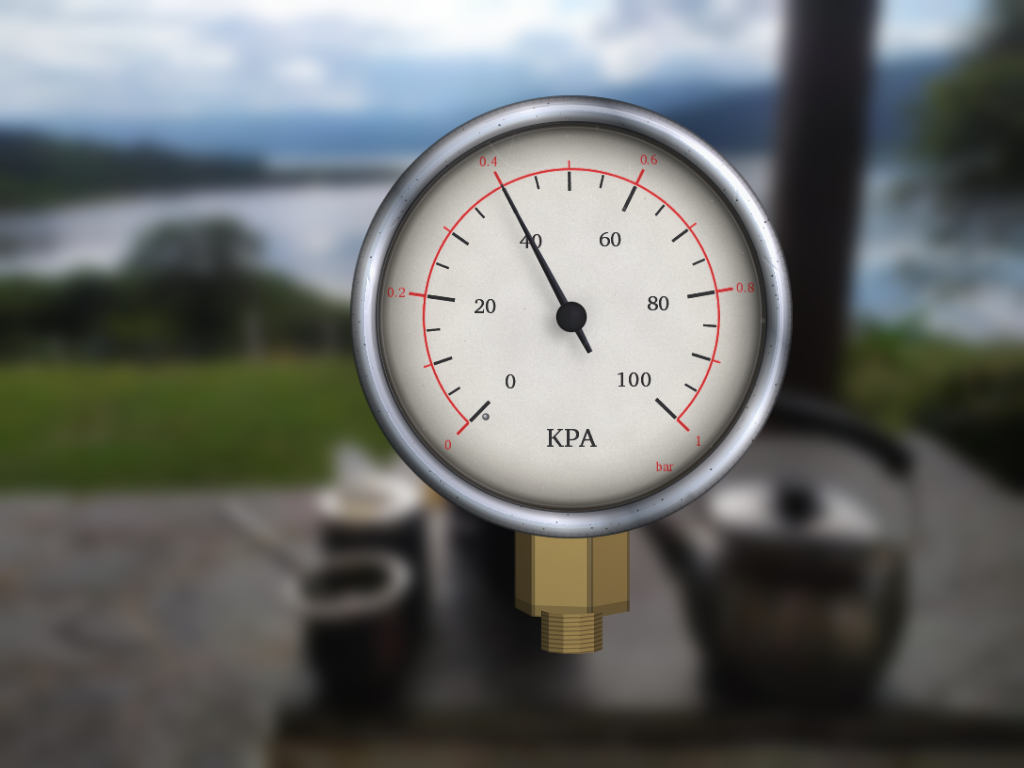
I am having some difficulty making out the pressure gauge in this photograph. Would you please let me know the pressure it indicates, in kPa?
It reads 40 kPa
